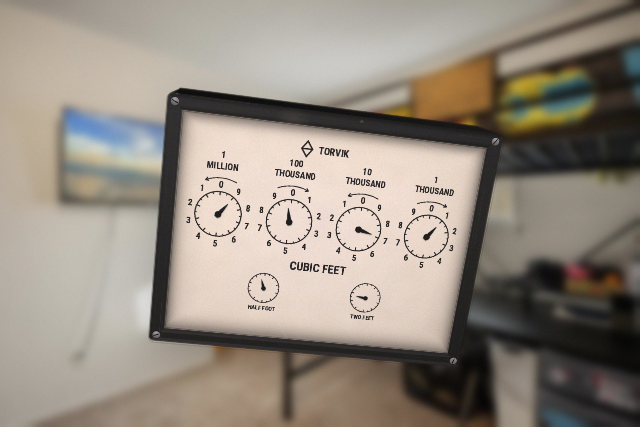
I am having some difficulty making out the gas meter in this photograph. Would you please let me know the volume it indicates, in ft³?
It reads 897100 ft³
